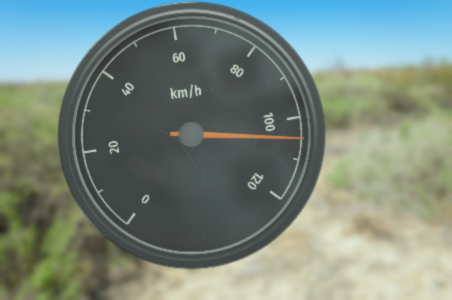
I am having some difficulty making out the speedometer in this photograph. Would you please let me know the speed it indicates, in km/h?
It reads 105 km/h
